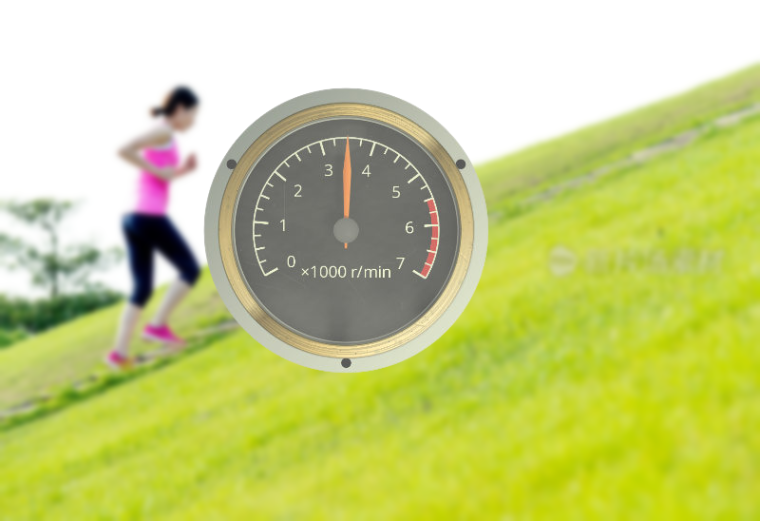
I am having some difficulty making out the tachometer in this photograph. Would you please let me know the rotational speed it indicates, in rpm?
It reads 3500 rpm
